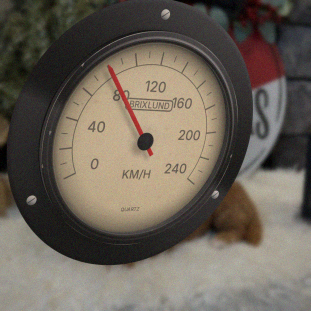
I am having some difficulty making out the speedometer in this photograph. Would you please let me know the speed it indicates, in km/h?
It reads 80 km/h
